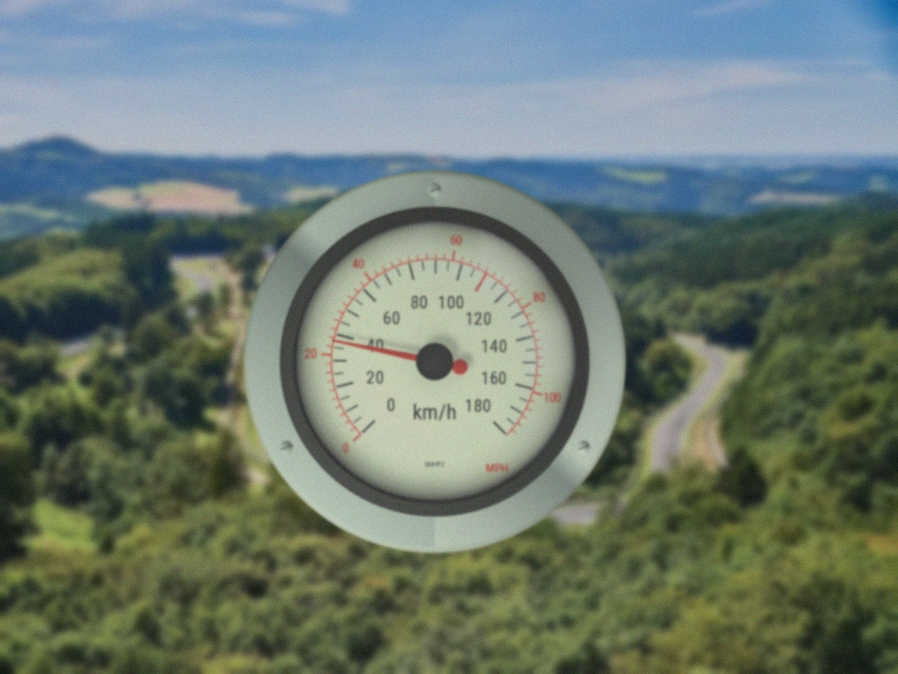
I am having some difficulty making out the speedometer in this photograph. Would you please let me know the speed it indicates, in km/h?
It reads 37.5 km/h
